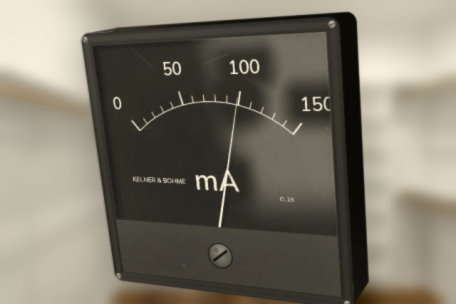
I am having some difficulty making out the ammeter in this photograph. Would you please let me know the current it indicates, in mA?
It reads 100 mA
